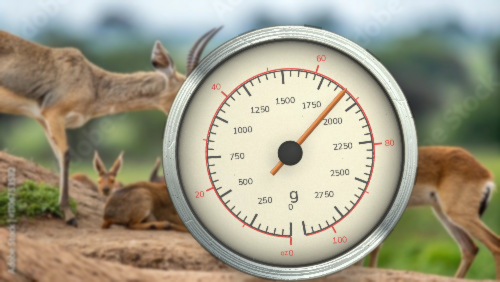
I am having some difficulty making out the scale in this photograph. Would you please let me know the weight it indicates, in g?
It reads 1900 g
